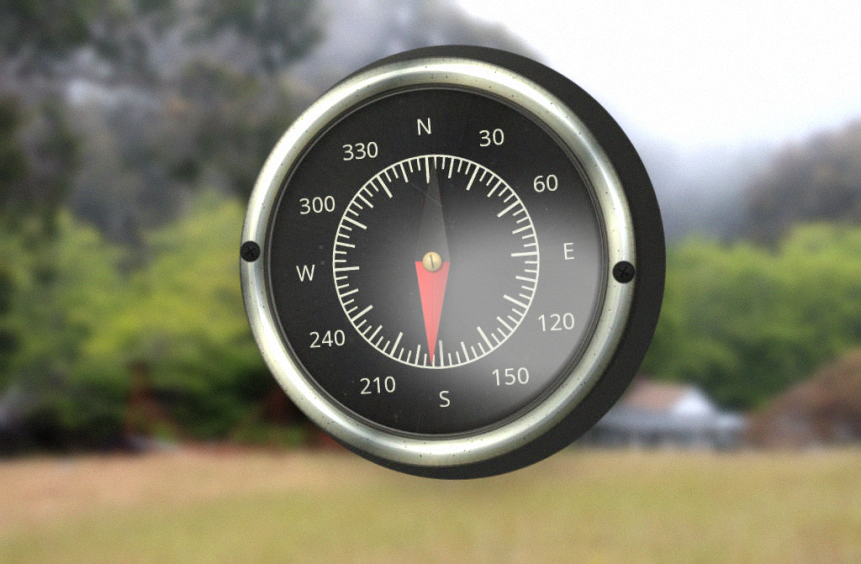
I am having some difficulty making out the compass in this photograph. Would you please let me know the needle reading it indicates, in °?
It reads 185 °
